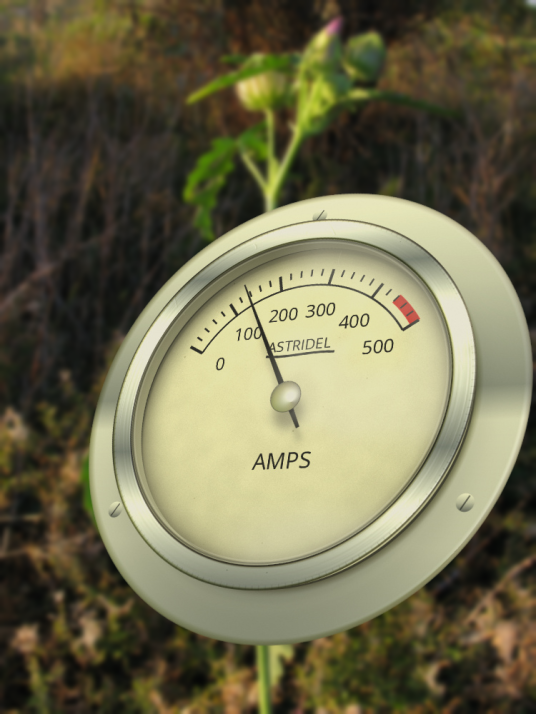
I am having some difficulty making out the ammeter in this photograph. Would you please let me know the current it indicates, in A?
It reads 140 A
